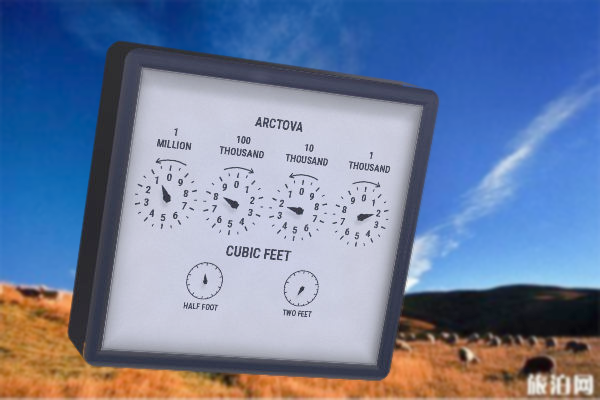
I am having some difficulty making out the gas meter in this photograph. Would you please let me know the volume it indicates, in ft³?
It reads 82200 ft³
